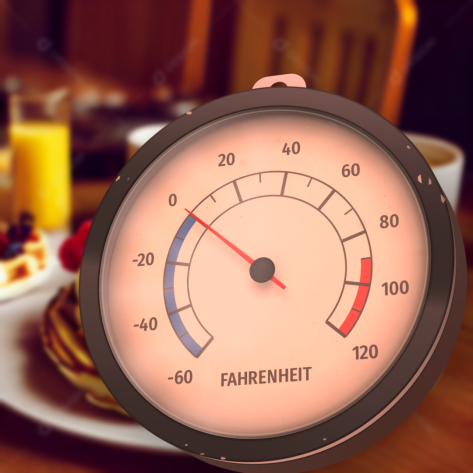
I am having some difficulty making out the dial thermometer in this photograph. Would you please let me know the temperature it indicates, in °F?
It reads 0 °F
